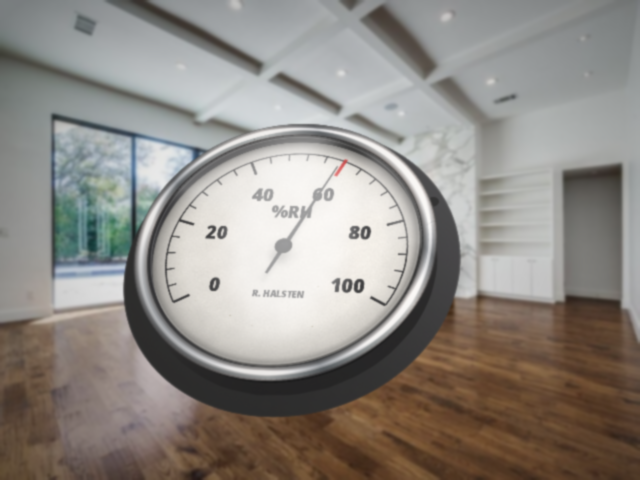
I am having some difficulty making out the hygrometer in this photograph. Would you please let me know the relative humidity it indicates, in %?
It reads 60 %
